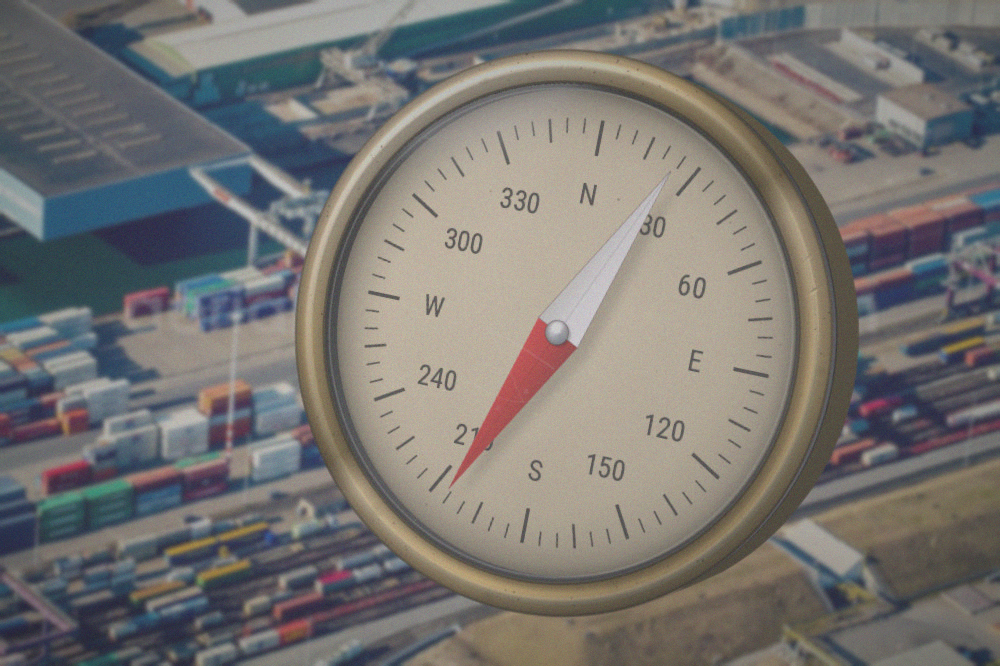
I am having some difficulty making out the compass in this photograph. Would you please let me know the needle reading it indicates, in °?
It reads 205 °
